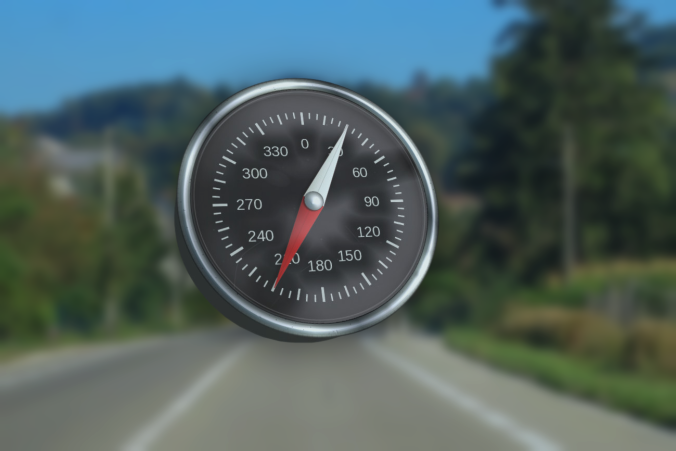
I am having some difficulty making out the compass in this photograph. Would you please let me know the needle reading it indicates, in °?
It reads 210 °
